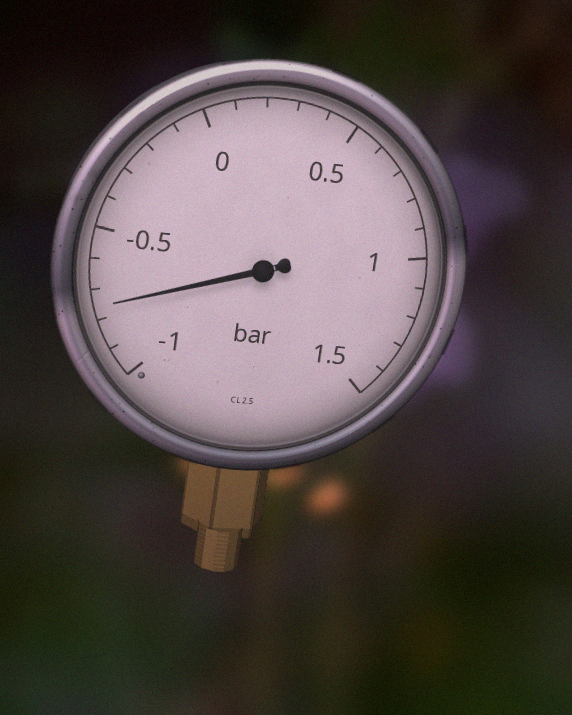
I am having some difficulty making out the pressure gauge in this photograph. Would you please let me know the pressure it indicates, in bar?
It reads -0.75 bar
